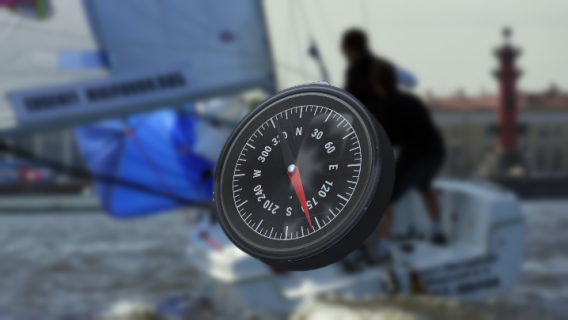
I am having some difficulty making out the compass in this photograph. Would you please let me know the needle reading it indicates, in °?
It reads 155 °
